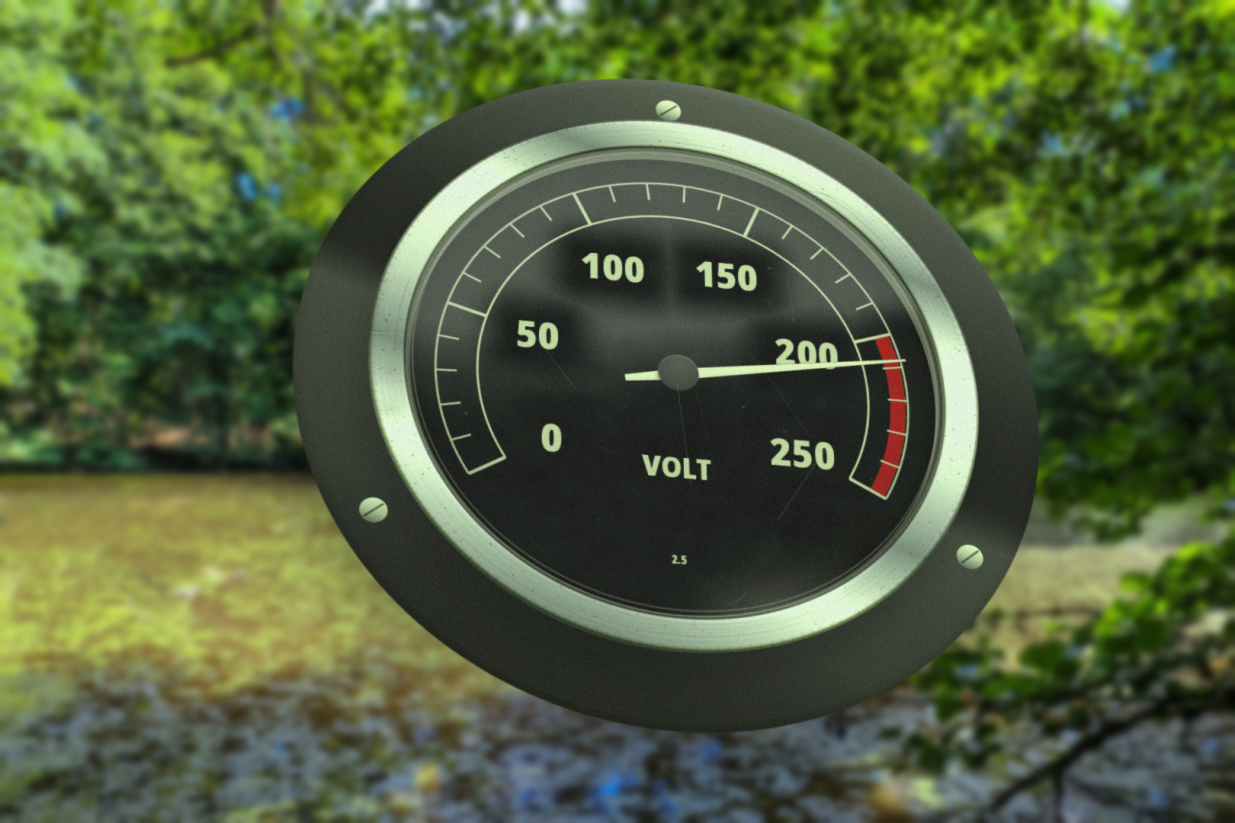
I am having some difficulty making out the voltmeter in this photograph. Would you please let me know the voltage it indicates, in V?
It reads 210 V
